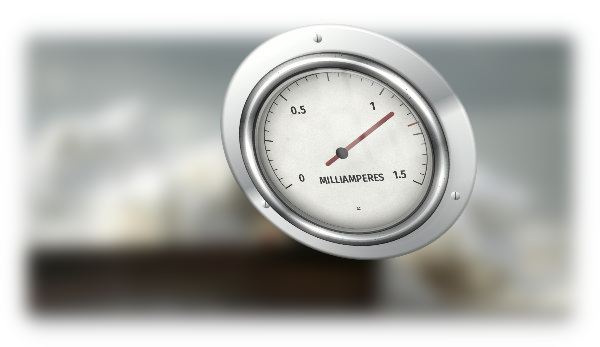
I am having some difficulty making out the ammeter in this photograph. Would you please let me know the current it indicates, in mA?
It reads 1.1 mA
